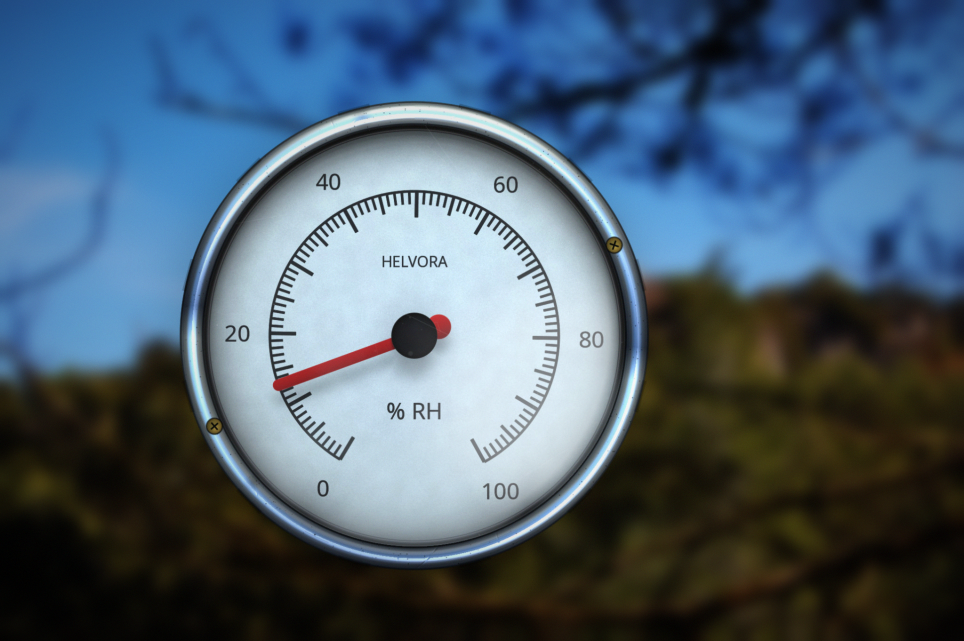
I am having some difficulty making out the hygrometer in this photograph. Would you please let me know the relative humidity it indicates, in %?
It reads 13 %
